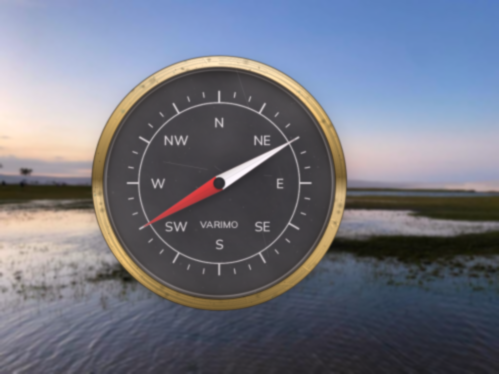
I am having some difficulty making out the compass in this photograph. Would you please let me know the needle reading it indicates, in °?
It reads 240 °
